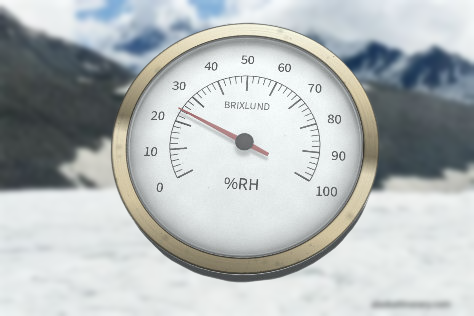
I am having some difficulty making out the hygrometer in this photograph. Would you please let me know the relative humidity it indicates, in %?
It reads 24 %
